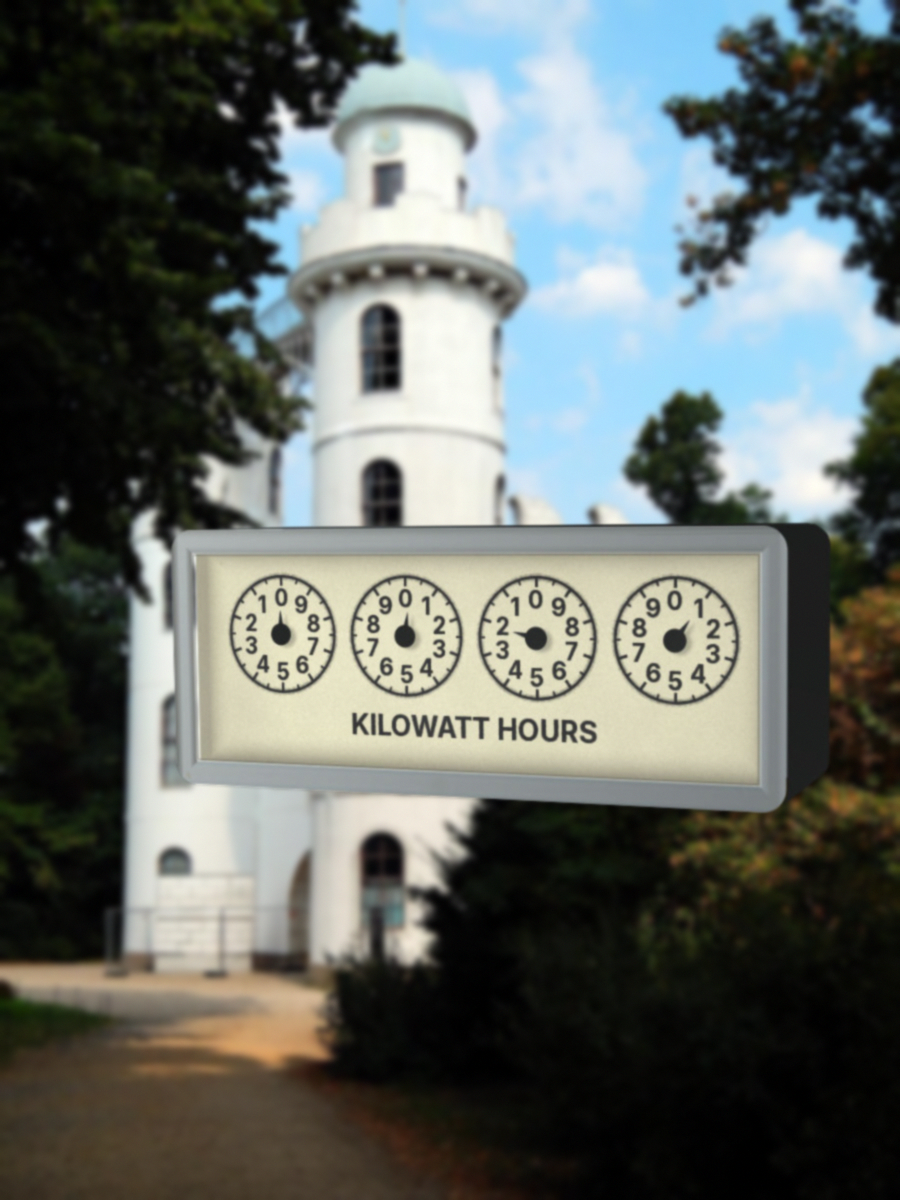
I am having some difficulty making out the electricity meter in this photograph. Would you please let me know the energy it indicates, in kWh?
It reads 21 kWh
